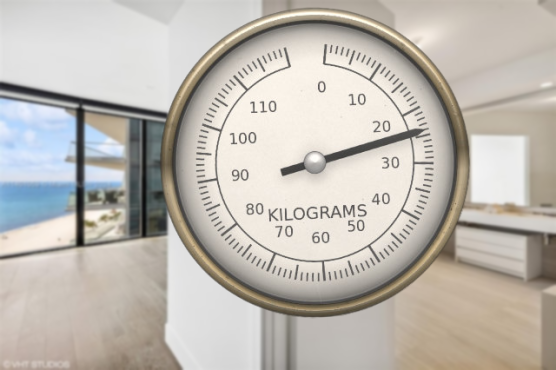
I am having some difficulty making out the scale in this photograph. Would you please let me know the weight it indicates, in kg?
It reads 24 kg
